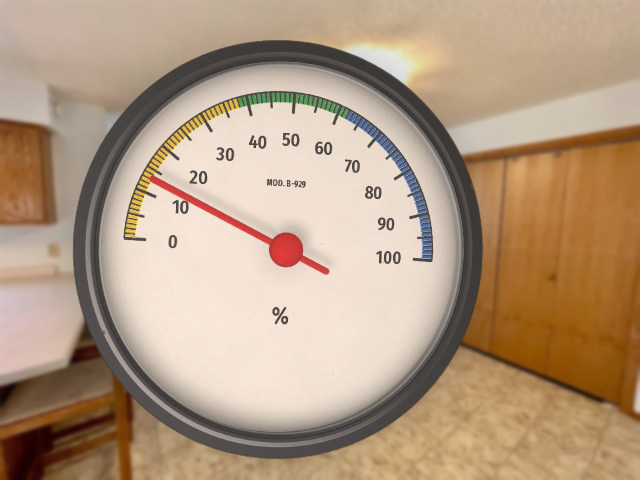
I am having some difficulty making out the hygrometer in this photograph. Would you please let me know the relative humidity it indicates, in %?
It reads 13 %
